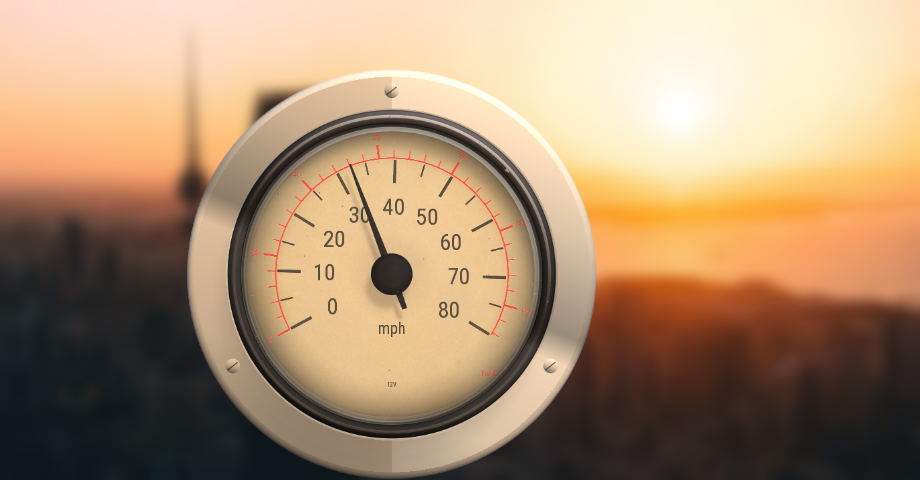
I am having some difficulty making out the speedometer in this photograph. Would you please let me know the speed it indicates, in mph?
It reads 32.5 mph
